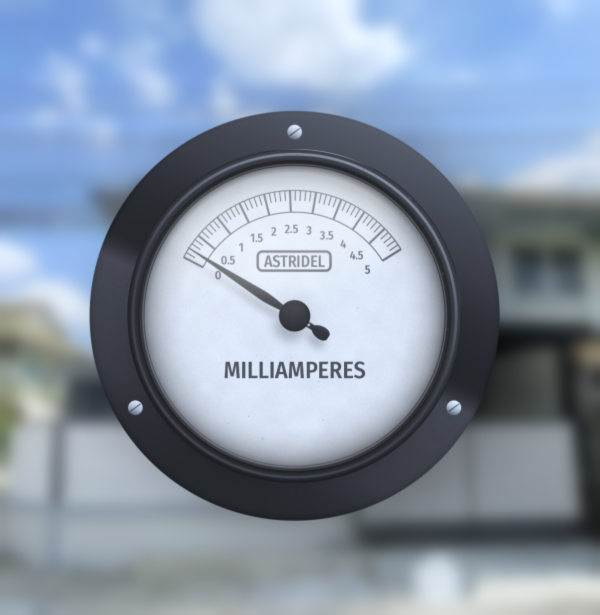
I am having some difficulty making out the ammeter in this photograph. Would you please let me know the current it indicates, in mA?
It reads 0.2 mA
